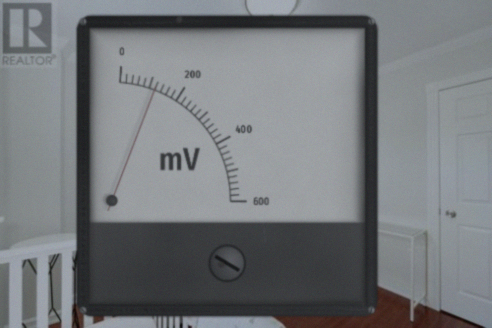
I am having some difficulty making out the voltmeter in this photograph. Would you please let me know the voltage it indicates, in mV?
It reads 120 mV
